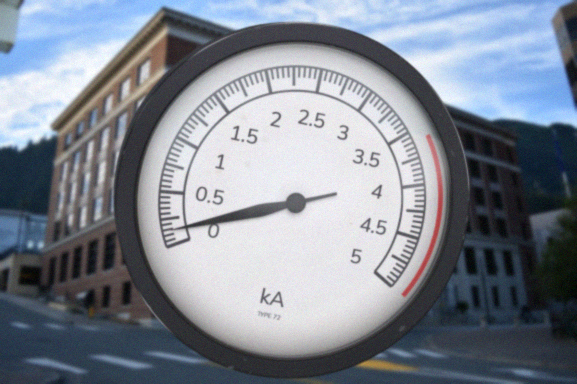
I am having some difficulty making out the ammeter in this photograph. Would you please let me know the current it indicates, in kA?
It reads 0.15 kA
